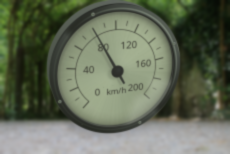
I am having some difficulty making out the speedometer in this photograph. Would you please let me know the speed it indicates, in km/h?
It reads 80 km/h
